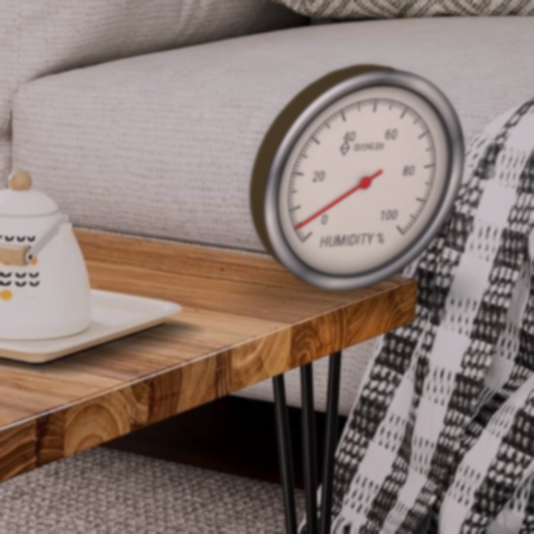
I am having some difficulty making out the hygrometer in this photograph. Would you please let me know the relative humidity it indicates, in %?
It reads 5 %
